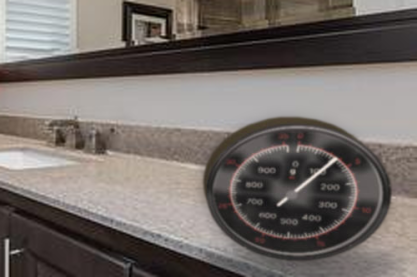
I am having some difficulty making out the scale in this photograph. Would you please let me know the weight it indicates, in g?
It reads 100 g
